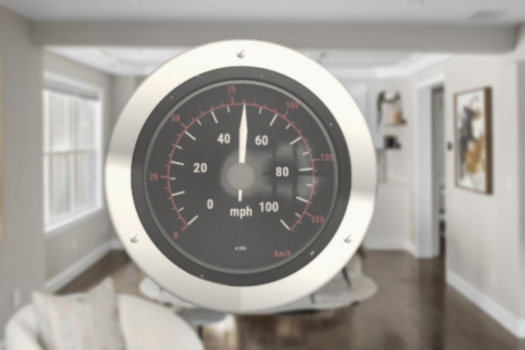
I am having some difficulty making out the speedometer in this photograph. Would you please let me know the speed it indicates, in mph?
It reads 50 mph
